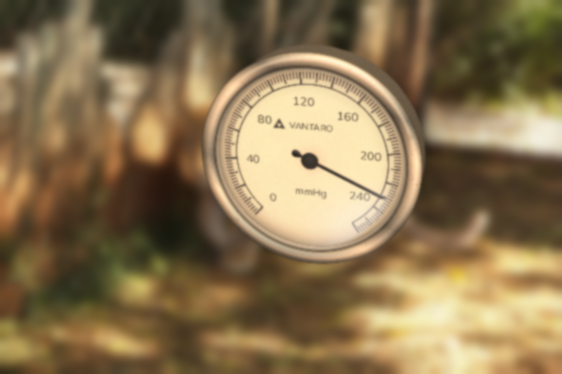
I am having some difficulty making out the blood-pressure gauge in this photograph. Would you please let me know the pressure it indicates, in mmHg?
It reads 230 mmHg
